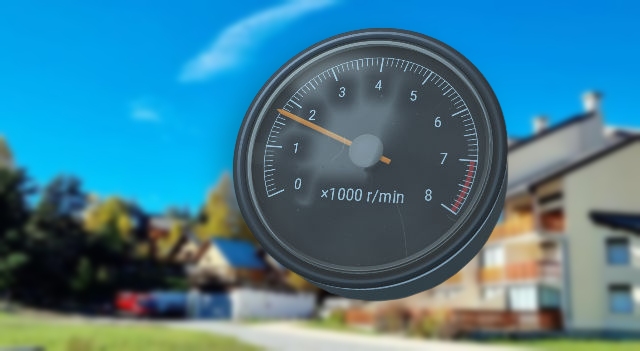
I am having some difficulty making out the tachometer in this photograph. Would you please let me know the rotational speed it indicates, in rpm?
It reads 1700 rpm
